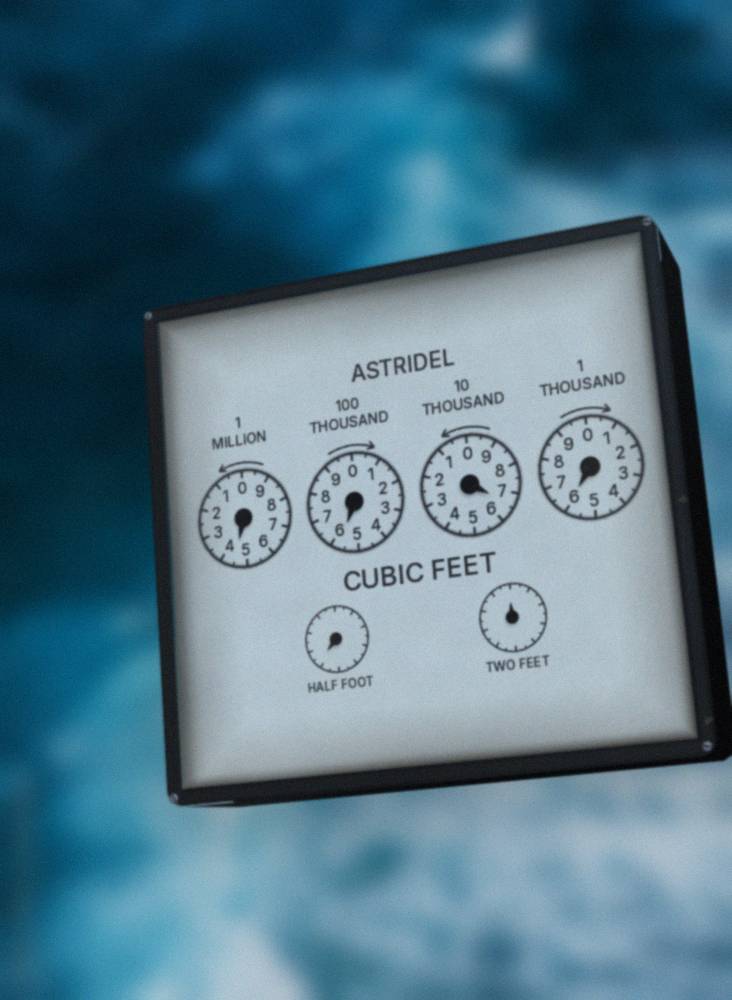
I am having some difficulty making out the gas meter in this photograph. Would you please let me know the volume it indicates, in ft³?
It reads 456600 ft³
